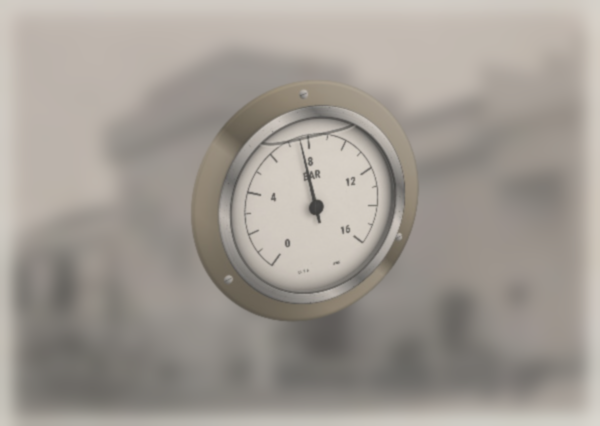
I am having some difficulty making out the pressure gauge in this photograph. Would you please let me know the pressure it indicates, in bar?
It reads 7.5 bar
